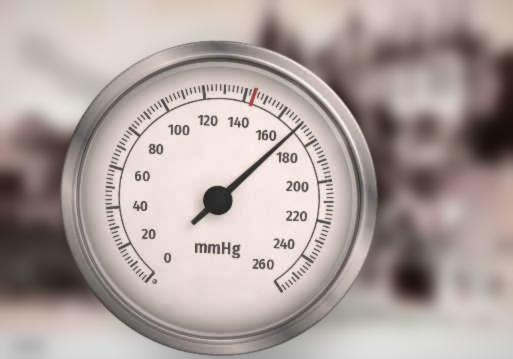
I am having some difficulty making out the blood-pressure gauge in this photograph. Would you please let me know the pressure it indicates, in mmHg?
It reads 170 mmHg
